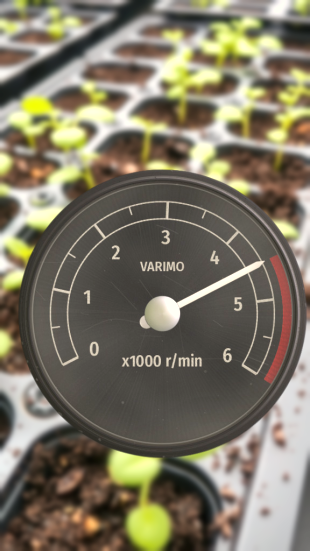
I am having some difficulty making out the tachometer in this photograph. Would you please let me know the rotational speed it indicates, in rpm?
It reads 4500 rpm
